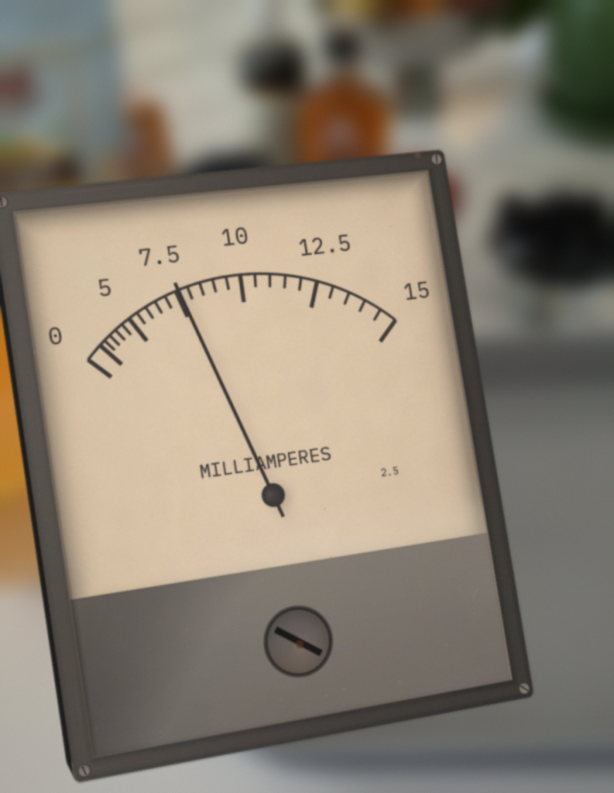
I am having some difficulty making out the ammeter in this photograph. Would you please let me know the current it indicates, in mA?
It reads 7.5 mA
